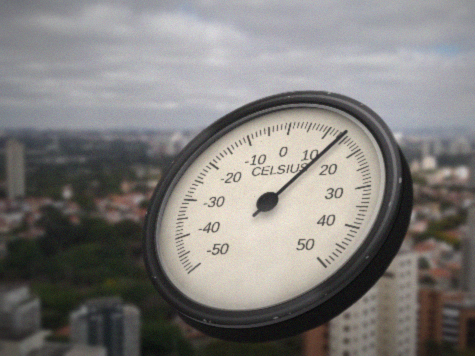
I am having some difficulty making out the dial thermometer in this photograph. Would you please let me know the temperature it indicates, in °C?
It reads 15 °C
